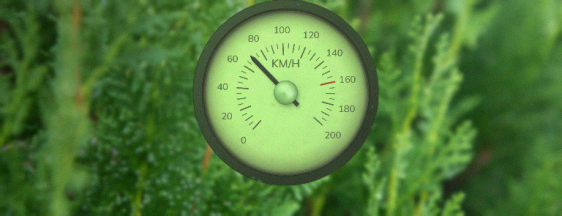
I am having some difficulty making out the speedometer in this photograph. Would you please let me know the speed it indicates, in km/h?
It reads 70 km/h
